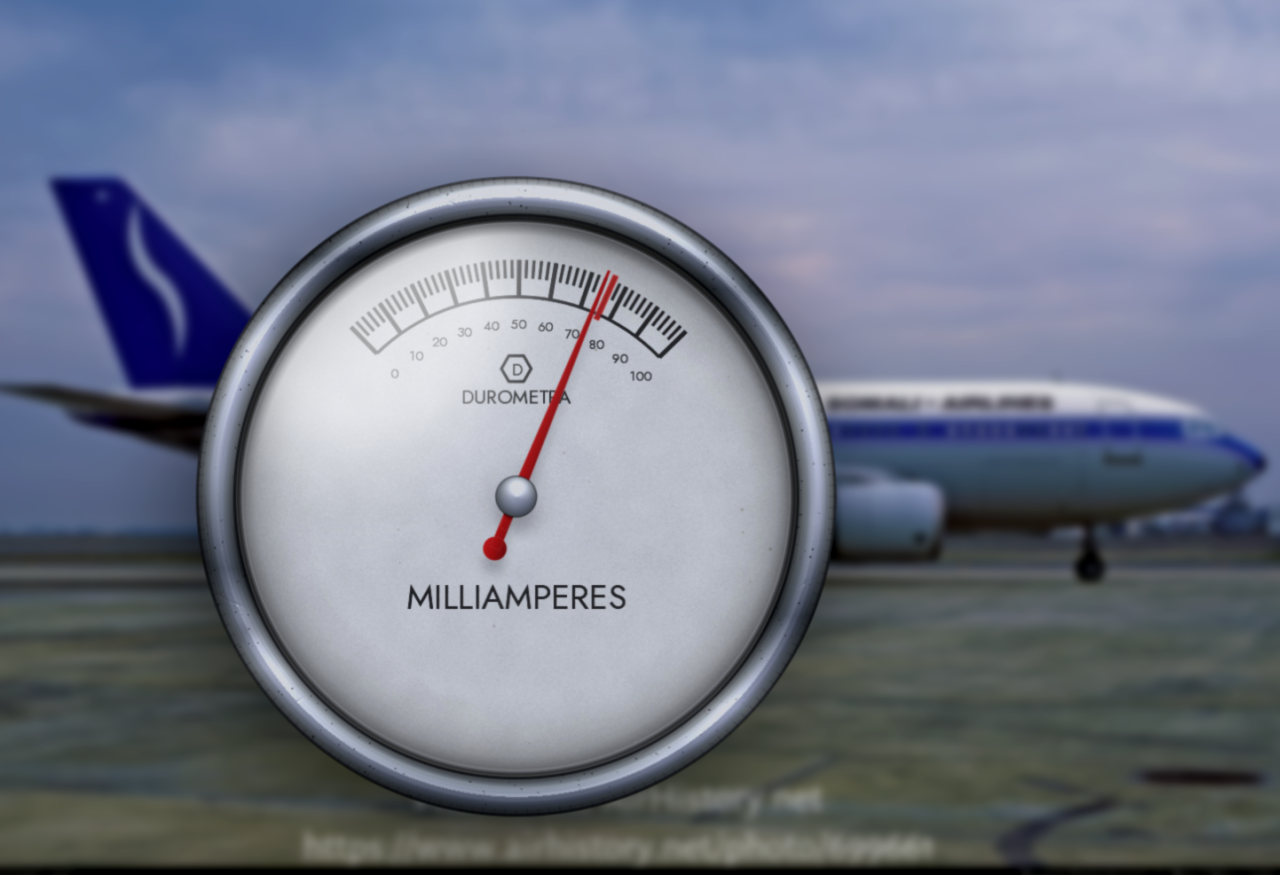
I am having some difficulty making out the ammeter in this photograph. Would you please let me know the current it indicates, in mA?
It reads 74 mA
